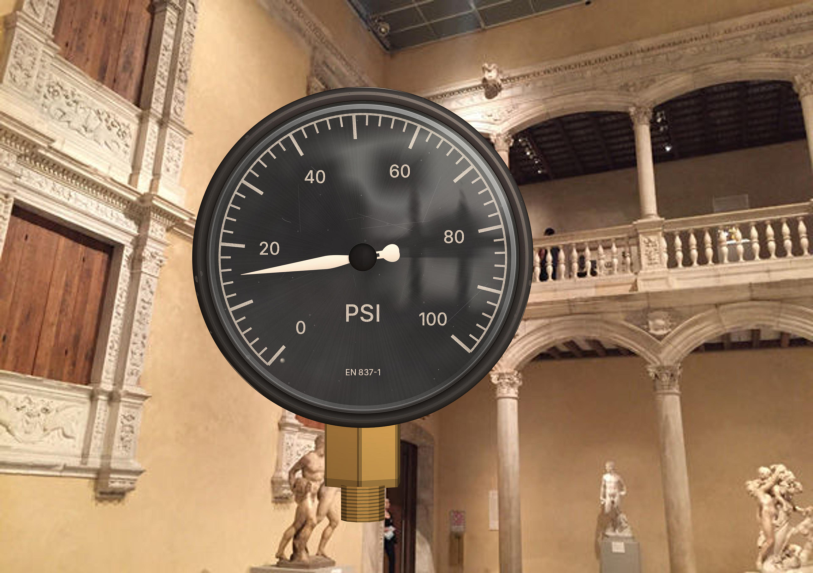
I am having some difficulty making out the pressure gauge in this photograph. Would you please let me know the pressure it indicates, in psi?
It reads 15 psi
